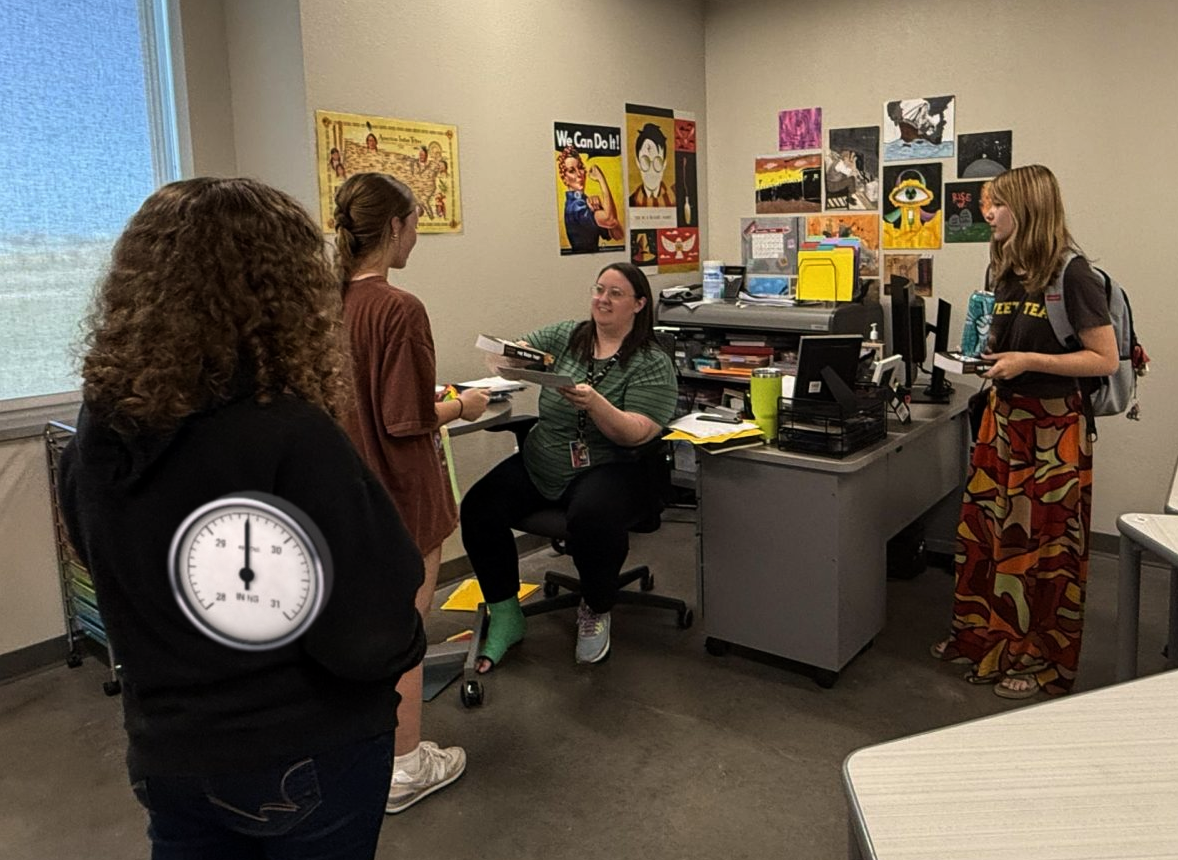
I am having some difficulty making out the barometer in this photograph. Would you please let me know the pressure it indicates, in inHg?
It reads 29.5 inHg
